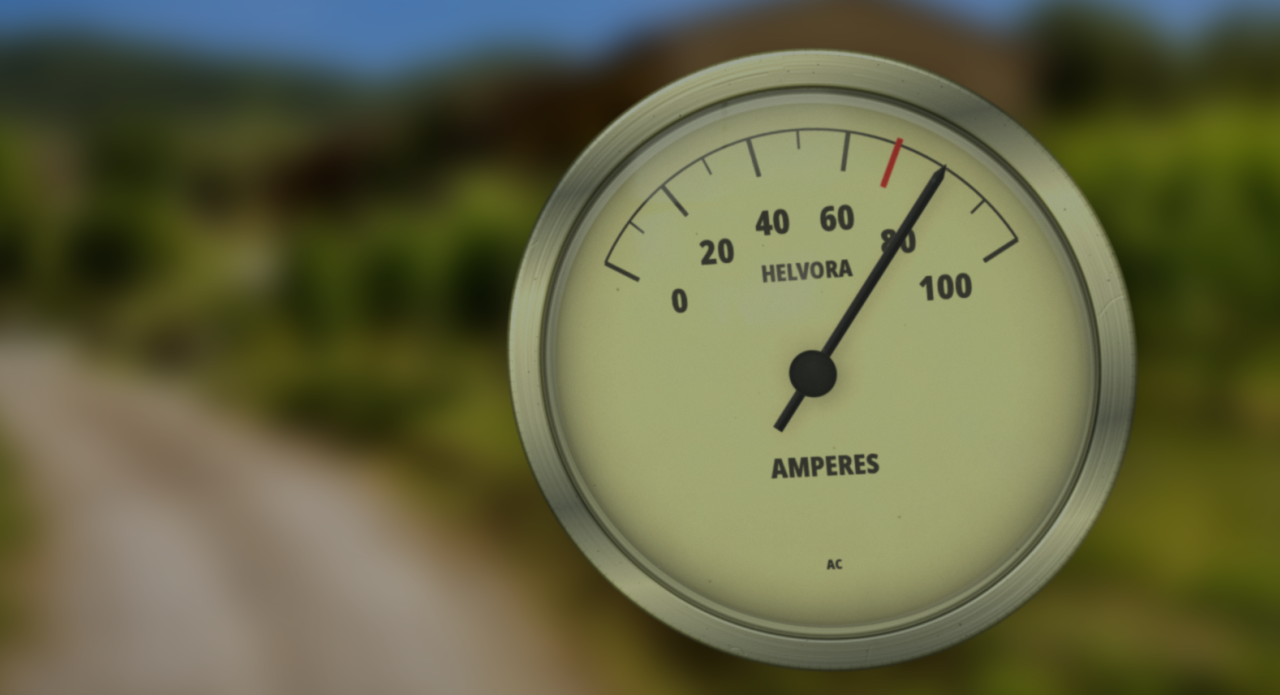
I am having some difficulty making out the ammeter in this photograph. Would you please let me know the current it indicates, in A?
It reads 80 A
